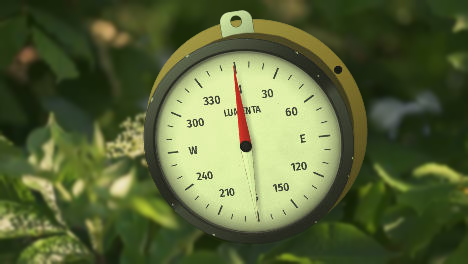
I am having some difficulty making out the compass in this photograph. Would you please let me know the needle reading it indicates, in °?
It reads 0 °
